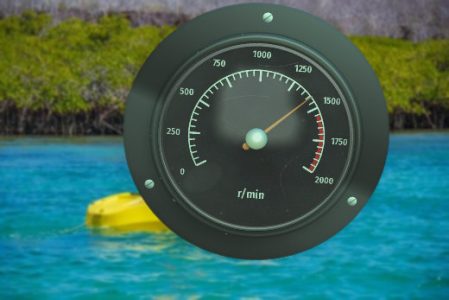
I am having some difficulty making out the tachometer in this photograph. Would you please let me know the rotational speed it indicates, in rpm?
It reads 1400 rpm
